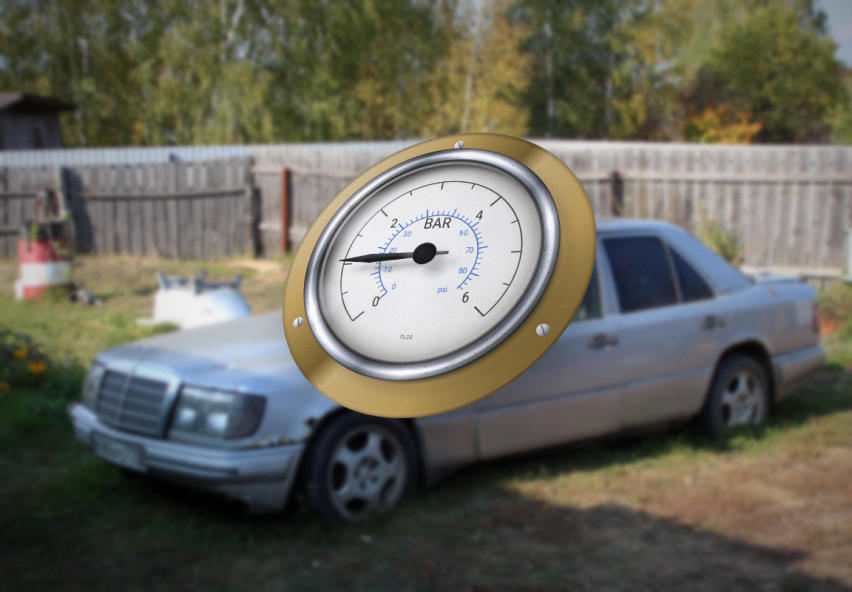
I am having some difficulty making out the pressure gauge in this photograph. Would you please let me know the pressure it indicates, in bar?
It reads 1 bar
